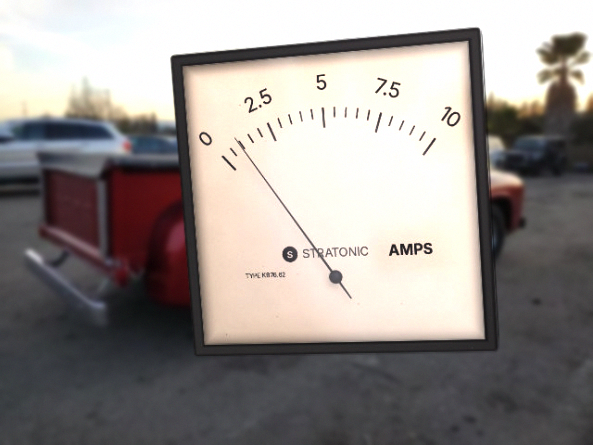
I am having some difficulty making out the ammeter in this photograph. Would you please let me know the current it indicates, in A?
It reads 1 A
